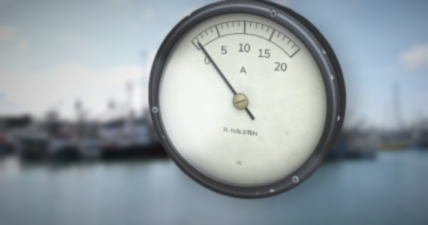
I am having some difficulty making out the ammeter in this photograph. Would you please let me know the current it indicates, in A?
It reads 1 A
